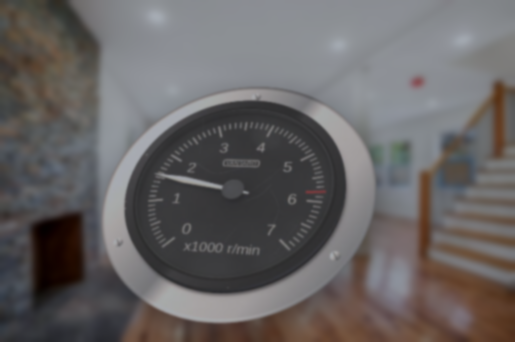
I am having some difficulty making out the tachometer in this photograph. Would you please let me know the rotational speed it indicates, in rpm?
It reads 1500 rpm
